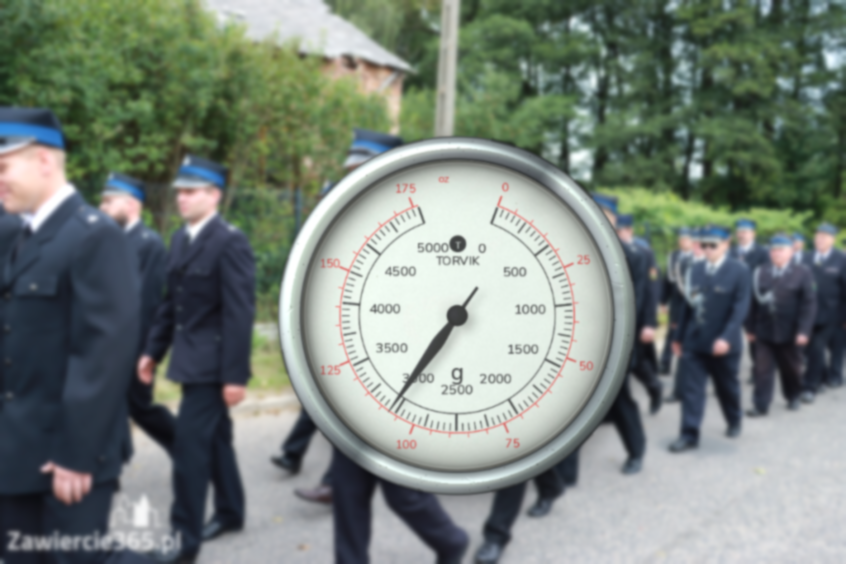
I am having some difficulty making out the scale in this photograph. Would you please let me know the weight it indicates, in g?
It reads 3050 g
